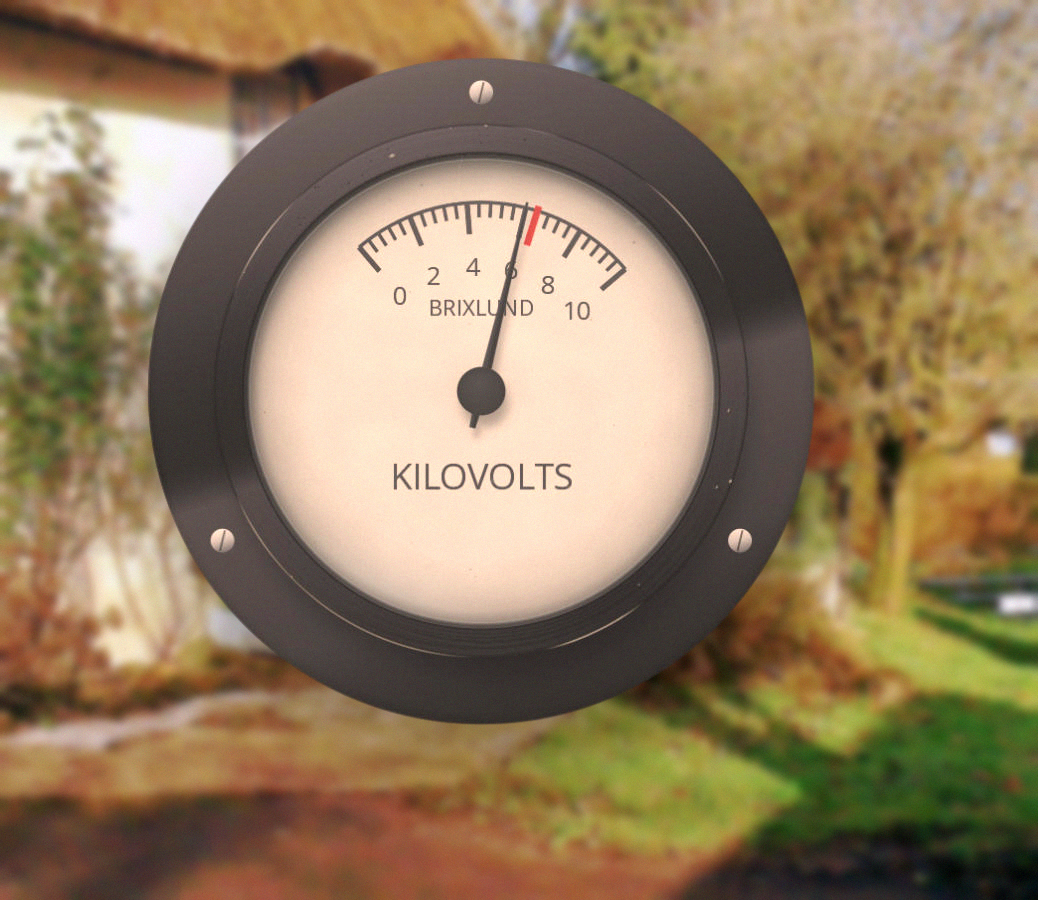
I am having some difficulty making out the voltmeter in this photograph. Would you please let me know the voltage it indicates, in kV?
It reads 6 kV
